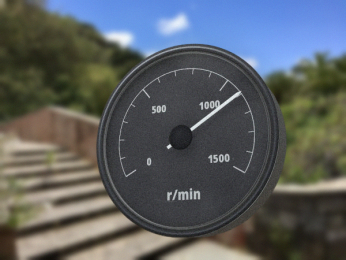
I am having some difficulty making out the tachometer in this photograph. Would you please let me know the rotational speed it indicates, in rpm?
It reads 1100 rpm
